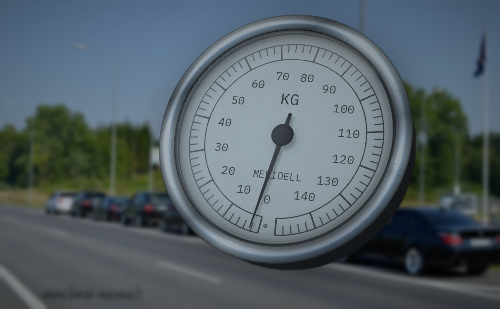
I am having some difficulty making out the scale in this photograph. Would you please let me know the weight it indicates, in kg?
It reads 2 kg
